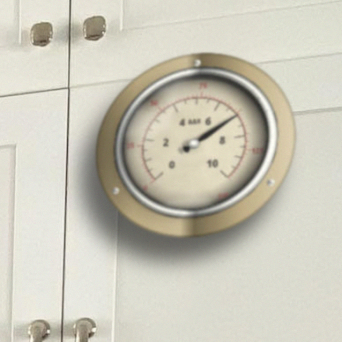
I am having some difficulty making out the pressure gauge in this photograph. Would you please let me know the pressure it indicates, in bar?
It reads 7 bar
